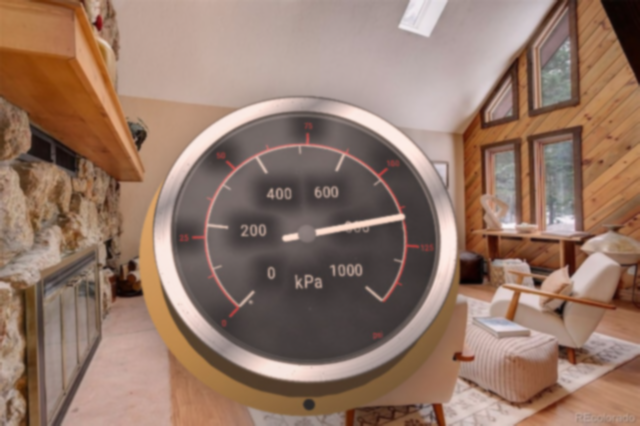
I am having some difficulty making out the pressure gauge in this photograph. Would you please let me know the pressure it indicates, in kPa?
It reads 800 kPa
